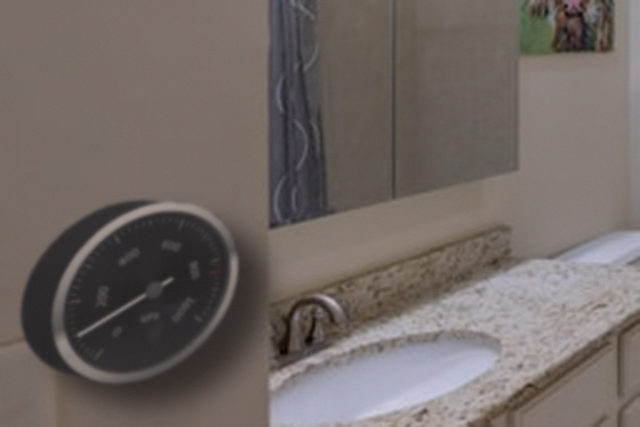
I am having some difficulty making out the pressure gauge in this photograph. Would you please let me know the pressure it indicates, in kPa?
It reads 100 kPa
